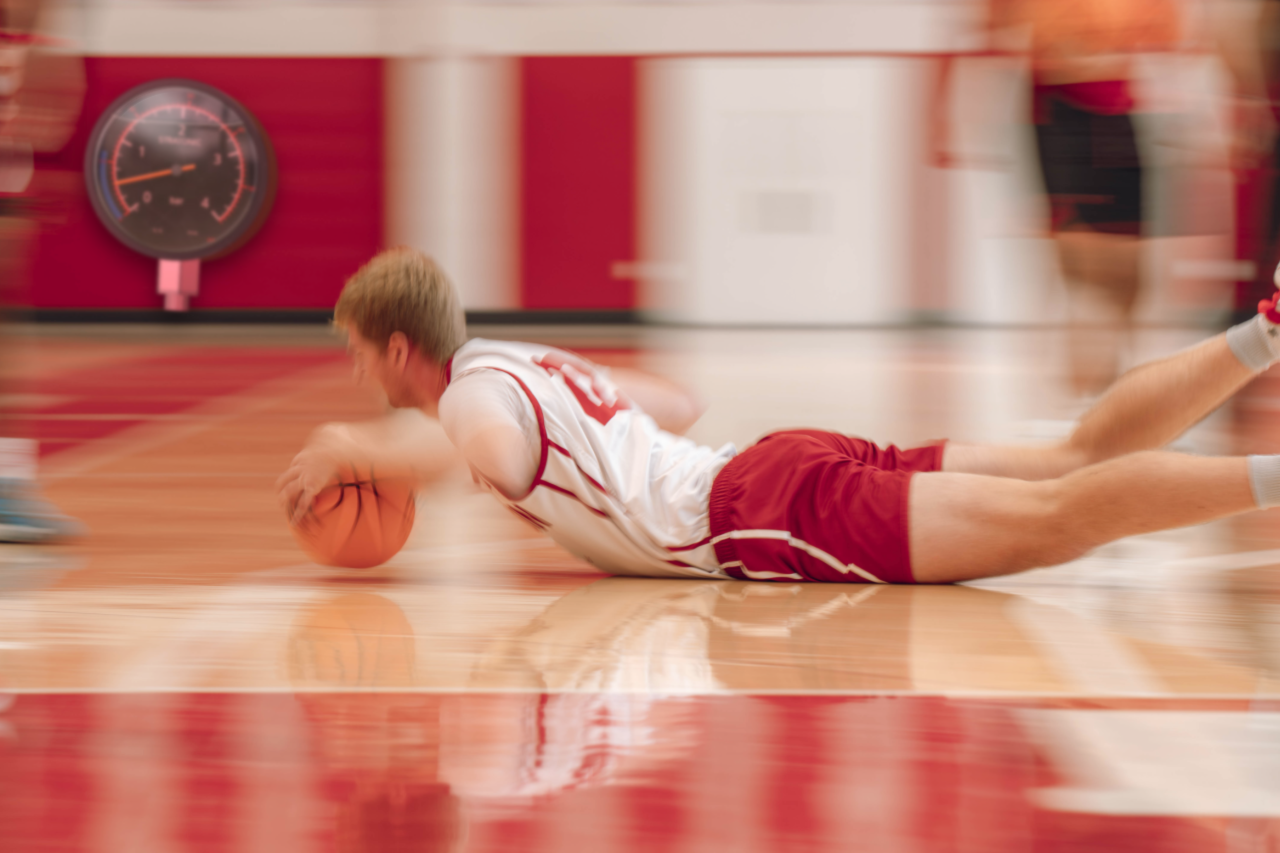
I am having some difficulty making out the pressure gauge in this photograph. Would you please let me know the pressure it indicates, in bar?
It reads 0.4 bar
